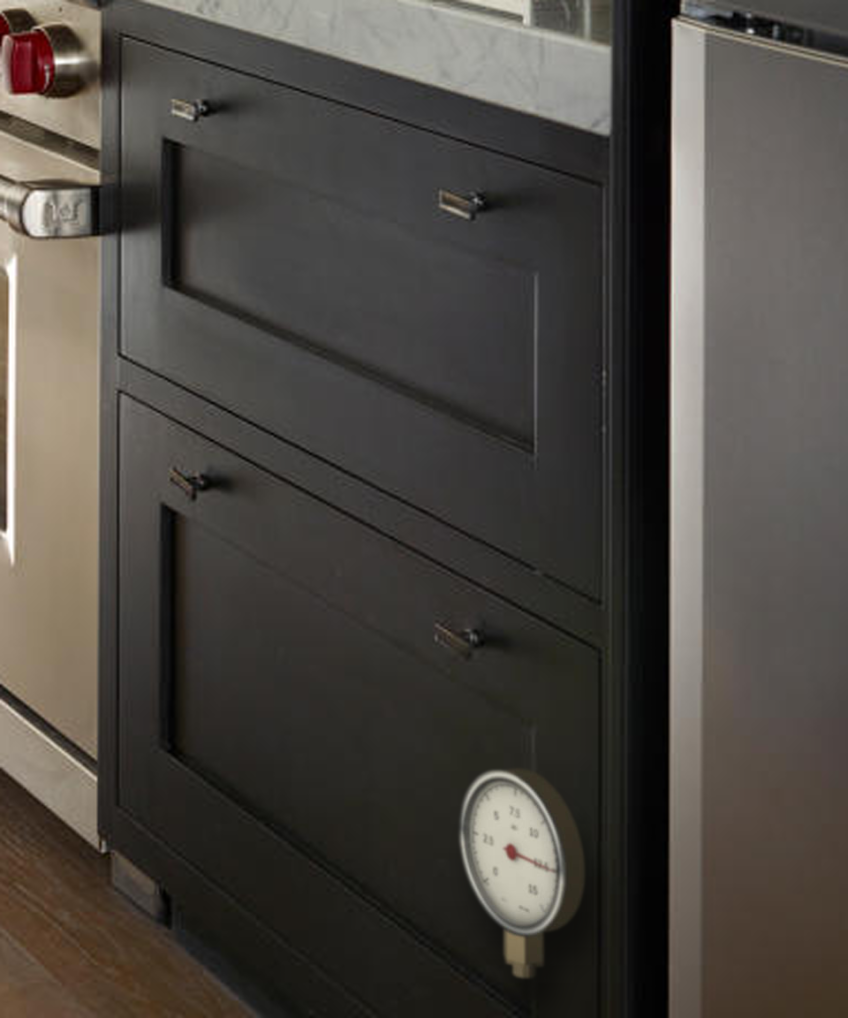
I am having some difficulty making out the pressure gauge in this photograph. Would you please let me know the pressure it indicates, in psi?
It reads 12.5 psi
